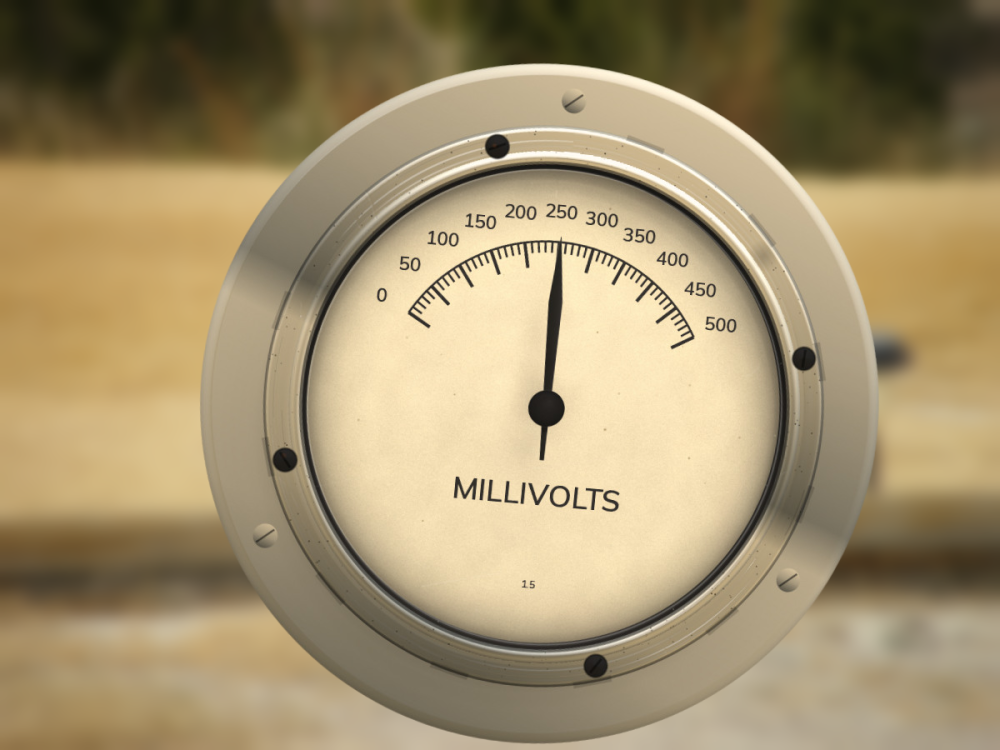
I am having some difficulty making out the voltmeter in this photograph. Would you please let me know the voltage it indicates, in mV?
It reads 250 mV
